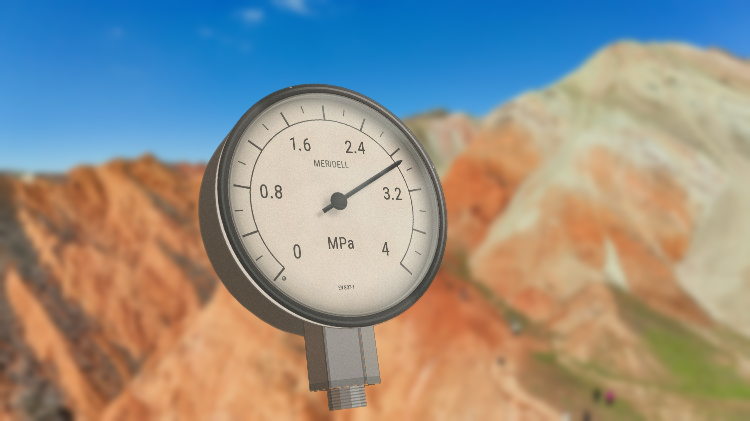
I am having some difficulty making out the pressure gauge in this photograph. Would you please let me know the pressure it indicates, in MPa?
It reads 2.9 MPa
